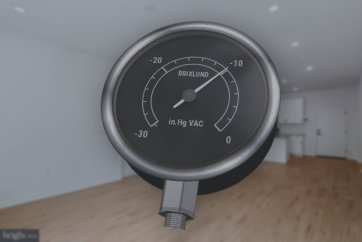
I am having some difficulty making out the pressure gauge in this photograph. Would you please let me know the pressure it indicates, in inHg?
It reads -10 inHg
